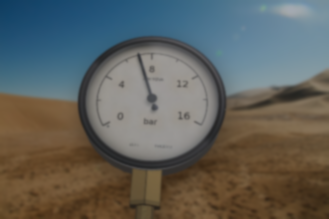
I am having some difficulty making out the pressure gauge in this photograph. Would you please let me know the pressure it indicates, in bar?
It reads 7 bar
